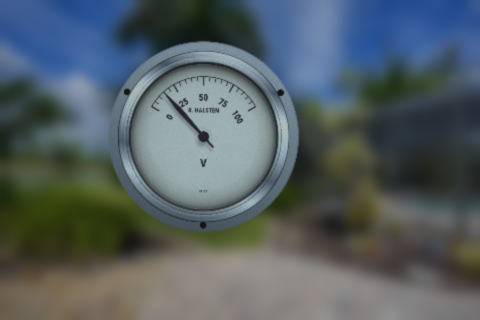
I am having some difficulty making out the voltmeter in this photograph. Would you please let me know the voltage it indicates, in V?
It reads 15 V
